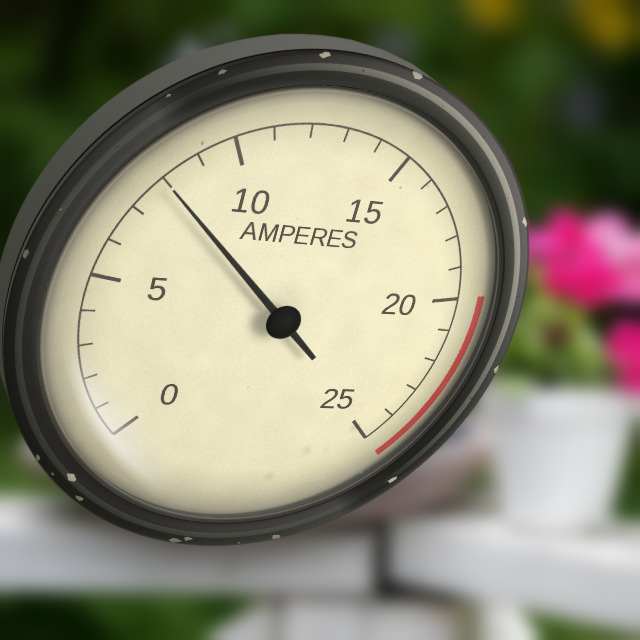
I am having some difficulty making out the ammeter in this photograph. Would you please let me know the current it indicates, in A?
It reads 8 A
